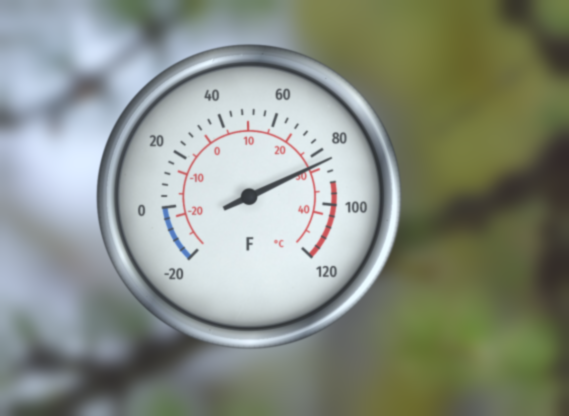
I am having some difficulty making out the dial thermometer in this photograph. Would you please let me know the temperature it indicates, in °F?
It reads 84 °F
